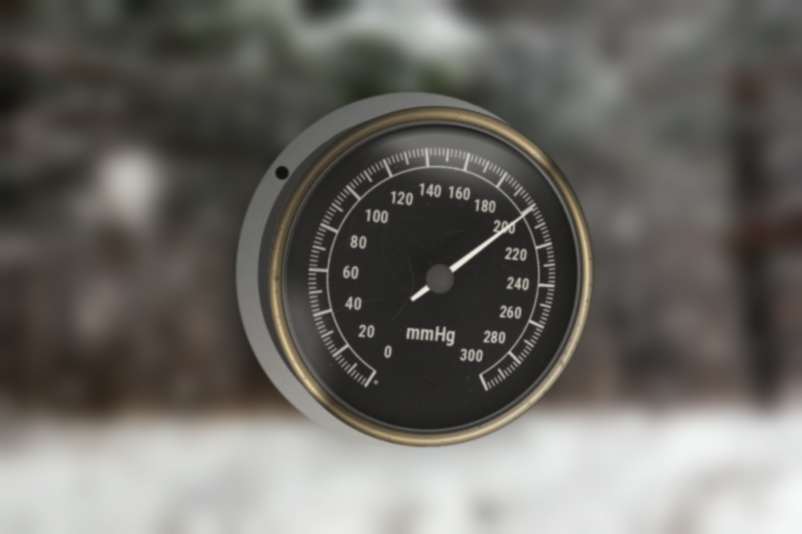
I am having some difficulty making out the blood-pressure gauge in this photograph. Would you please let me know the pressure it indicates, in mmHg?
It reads 200 mmHg
